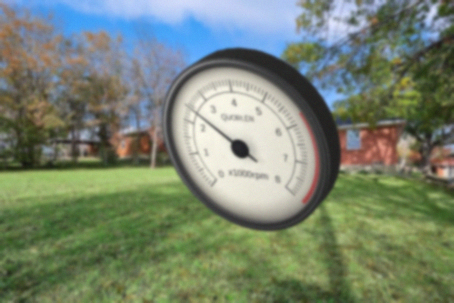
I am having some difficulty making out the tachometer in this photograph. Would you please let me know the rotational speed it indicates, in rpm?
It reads 2500 rpm
